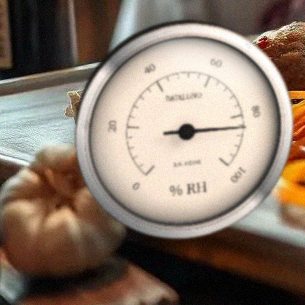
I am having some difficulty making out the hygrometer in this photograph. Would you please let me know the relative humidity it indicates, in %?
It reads 84 %
